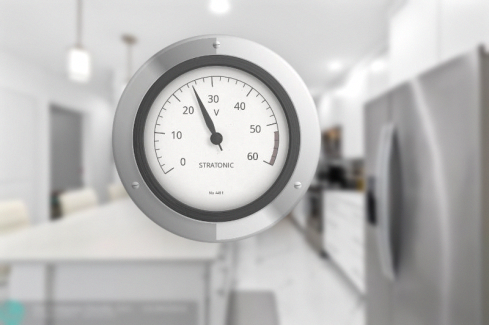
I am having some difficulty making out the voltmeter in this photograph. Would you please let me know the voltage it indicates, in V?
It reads 25 V
